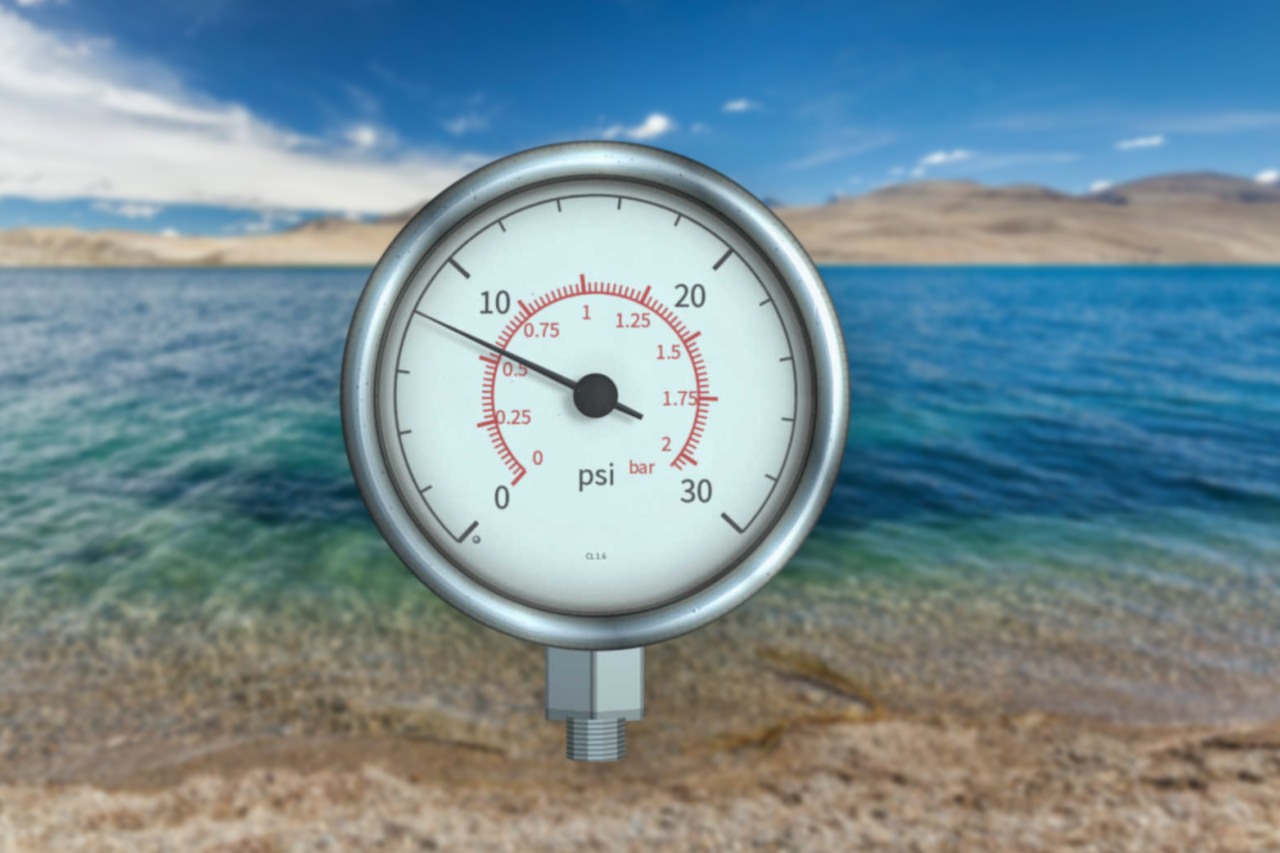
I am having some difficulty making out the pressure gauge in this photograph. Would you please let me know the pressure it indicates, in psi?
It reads 8 psi
